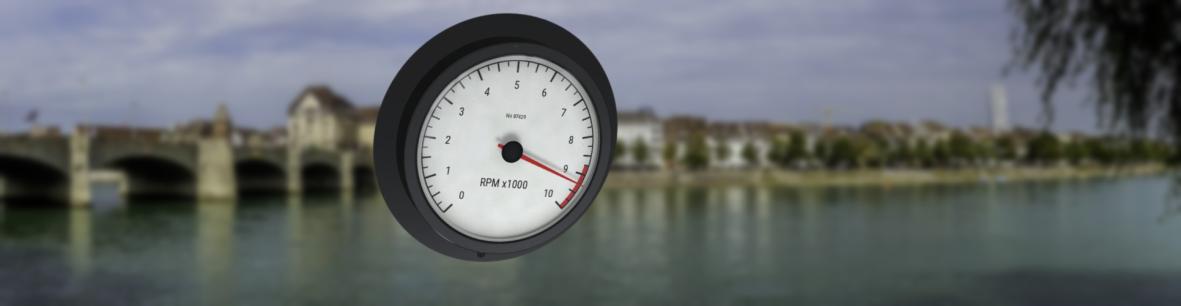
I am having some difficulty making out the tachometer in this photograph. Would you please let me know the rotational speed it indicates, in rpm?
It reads 9250 rpm
